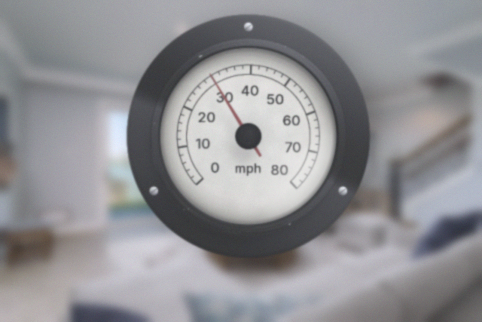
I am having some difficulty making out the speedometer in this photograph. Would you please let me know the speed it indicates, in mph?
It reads 30 mph
